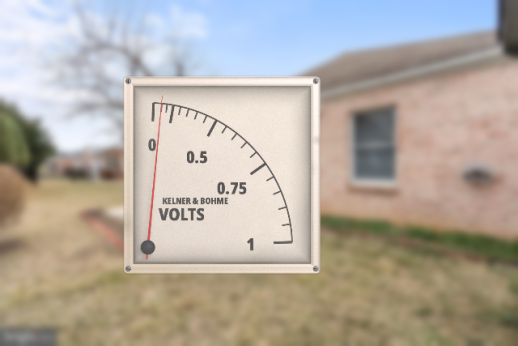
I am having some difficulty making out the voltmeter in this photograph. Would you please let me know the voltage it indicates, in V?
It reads 0.15 V
